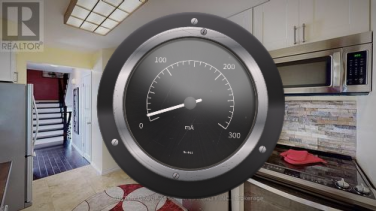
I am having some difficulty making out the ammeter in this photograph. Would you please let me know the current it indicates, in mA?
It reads 10 mA
